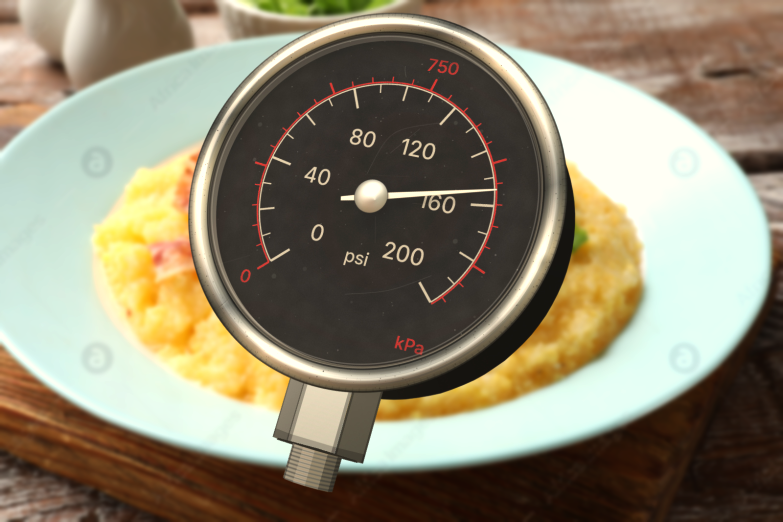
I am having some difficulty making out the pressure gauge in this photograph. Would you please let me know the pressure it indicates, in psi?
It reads 155 psi
